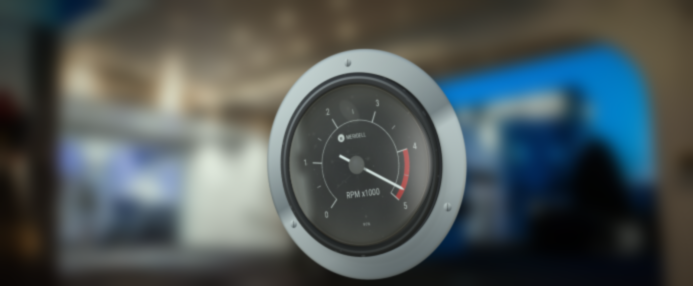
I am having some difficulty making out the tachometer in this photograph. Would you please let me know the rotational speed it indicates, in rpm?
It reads 4750 rpm
